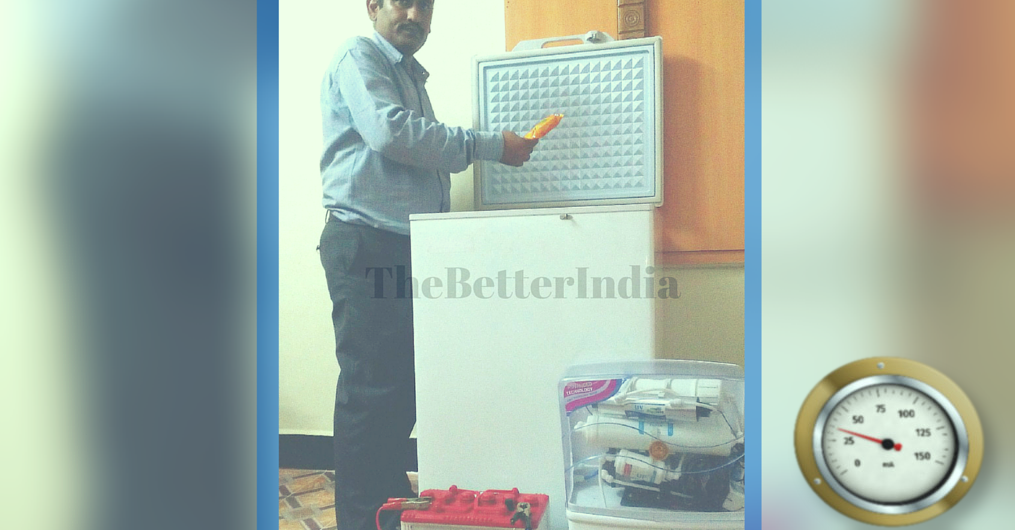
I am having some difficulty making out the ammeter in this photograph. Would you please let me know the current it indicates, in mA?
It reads 35 mA
